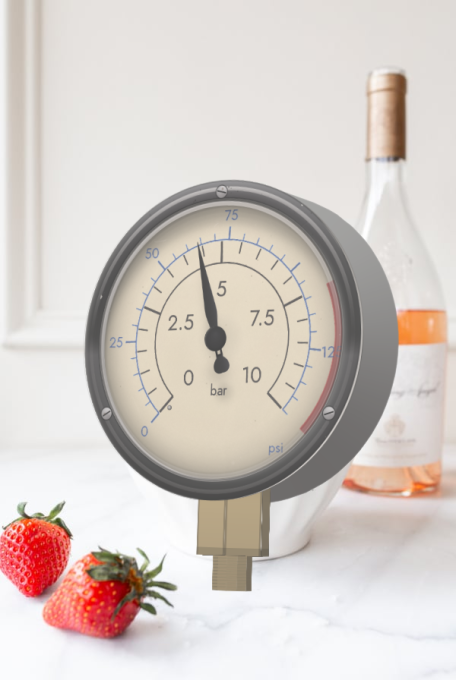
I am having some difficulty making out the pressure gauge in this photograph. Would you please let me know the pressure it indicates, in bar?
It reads 4.5 bar
